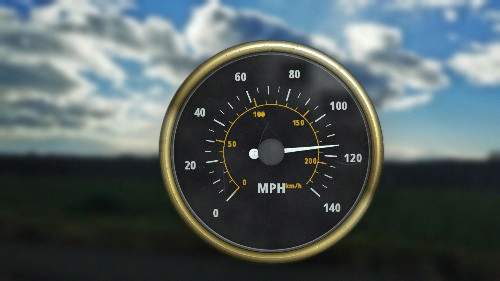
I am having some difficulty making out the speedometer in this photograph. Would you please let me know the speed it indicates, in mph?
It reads 115 mph
